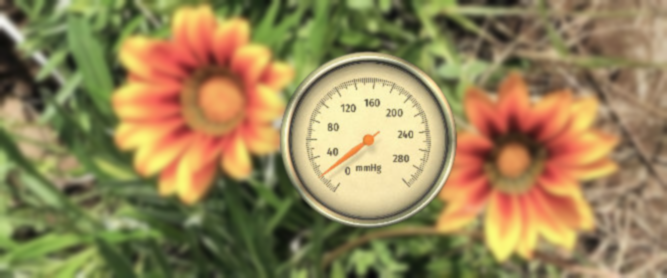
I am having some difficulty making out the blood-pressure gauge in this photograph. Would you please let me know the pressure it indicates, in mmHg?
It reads 20 mmHg
